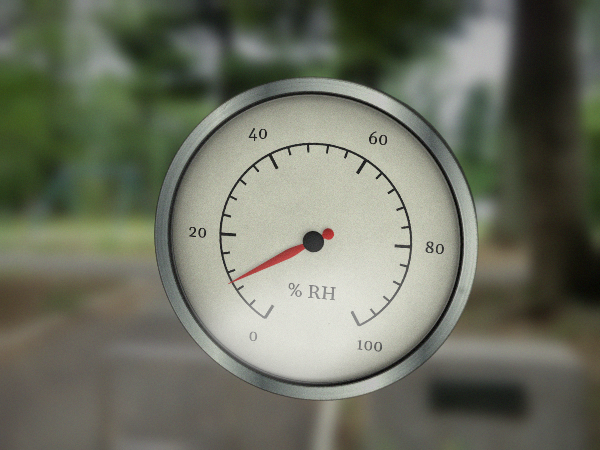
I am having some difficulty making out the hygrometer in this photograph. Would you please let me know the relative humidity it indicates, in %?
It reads 10 %
